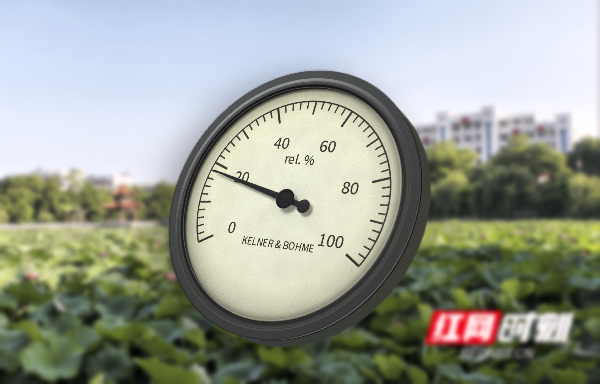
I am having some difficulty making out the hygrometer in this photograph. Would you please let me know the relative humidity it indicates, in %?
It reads 18 %
